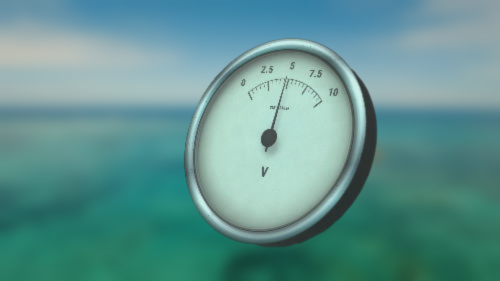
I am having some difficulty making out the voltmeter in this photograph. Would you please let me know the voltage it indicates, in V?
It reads 5 V
